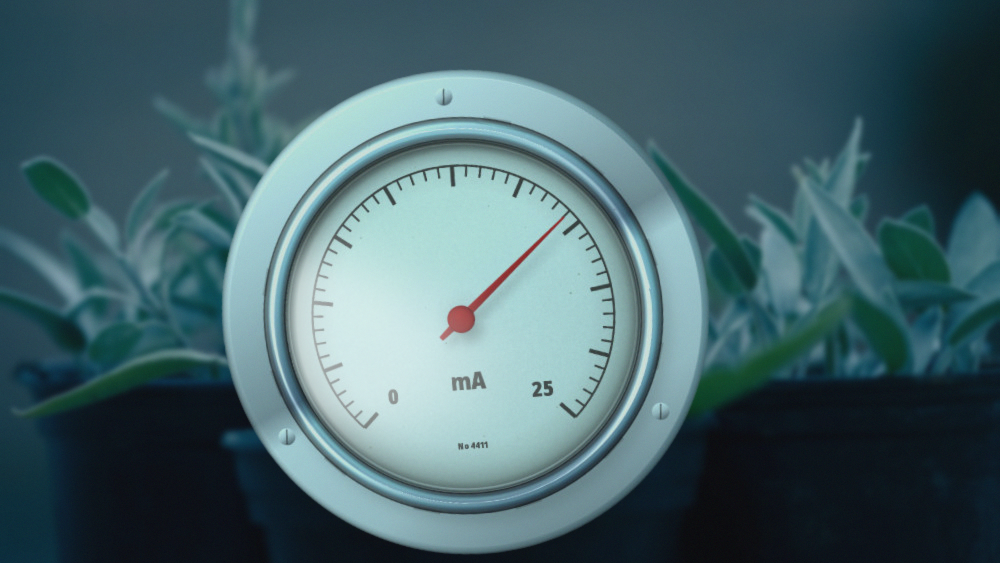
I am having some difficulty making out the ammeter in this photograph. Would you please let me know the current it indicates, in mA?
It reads 17 mA
